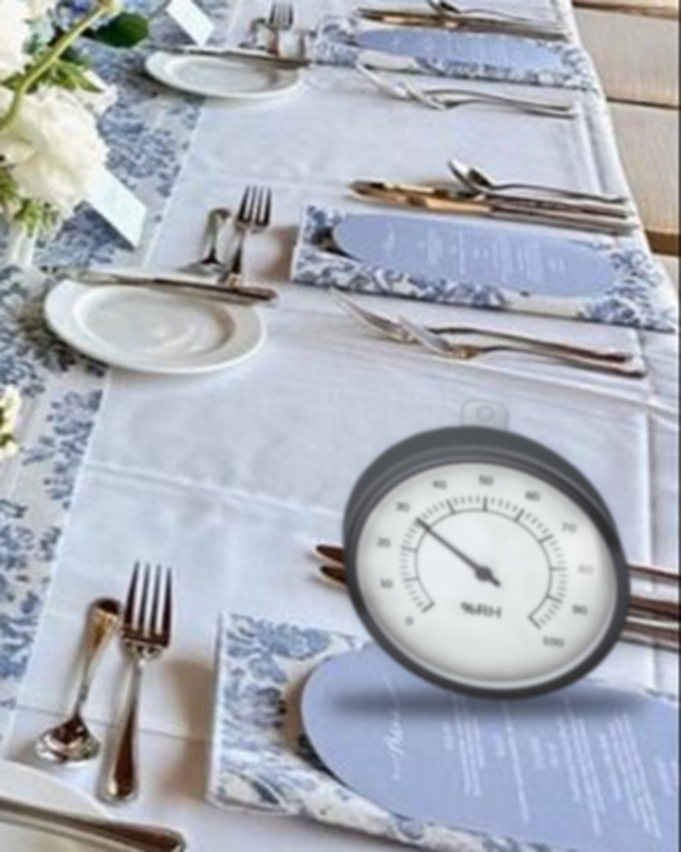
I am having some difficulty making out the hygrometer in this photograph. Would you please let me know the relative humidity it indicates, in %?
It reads 30 %
